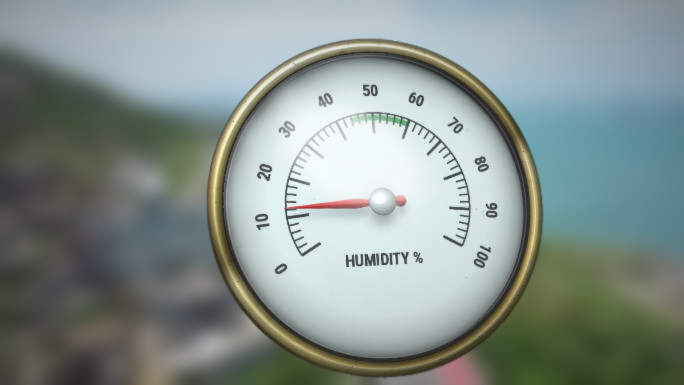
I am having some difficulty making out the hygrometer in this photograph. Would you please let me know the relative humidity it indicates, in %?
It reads 12 %
